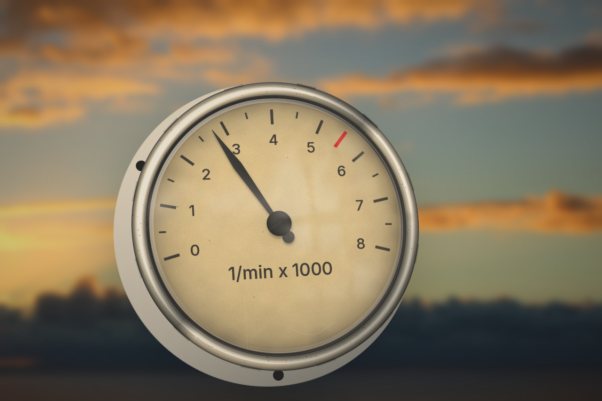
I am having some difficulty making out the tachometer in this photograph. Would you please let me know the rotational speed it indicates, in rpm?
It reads 2750 rpm
